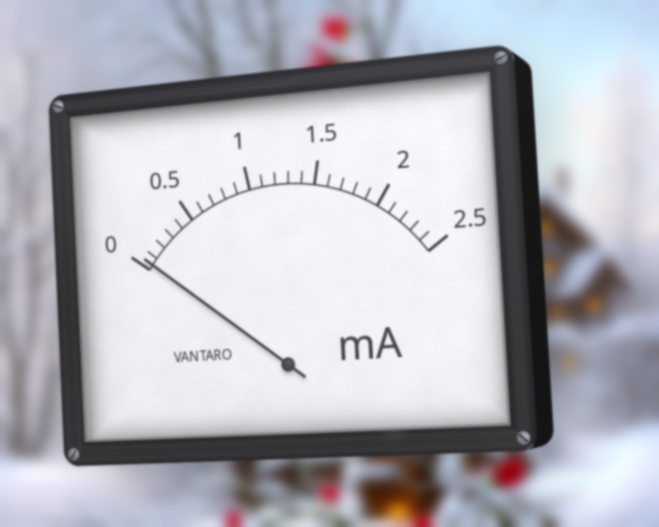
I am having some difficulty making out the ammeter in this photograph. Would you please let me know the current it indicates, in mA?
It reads 0.05 mA
